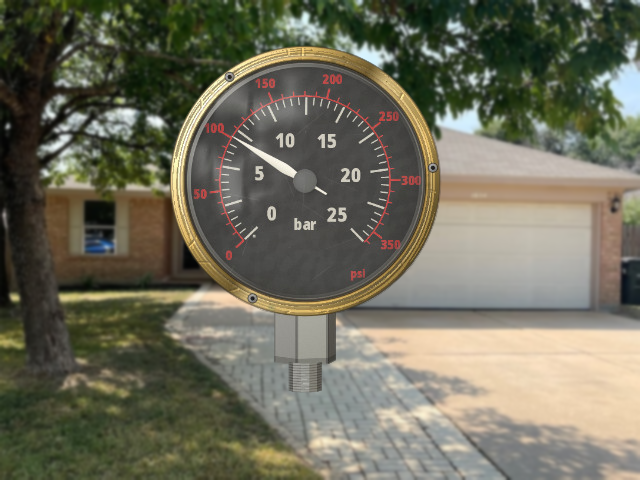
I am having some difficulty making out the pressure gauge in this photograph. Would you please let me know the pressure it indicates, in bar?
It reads 7 bar
